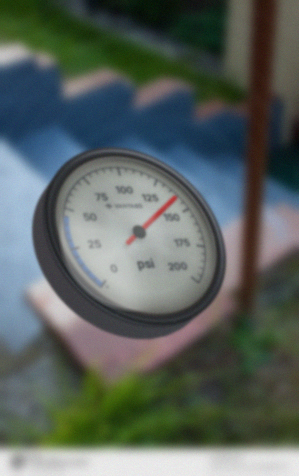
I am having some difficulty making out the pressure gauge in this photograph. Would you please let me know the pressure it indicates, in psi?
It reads 140 psi
